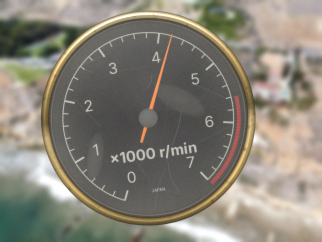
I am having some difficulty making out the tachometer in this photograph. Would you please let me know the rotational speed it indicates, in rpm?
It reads 4200 rpm
